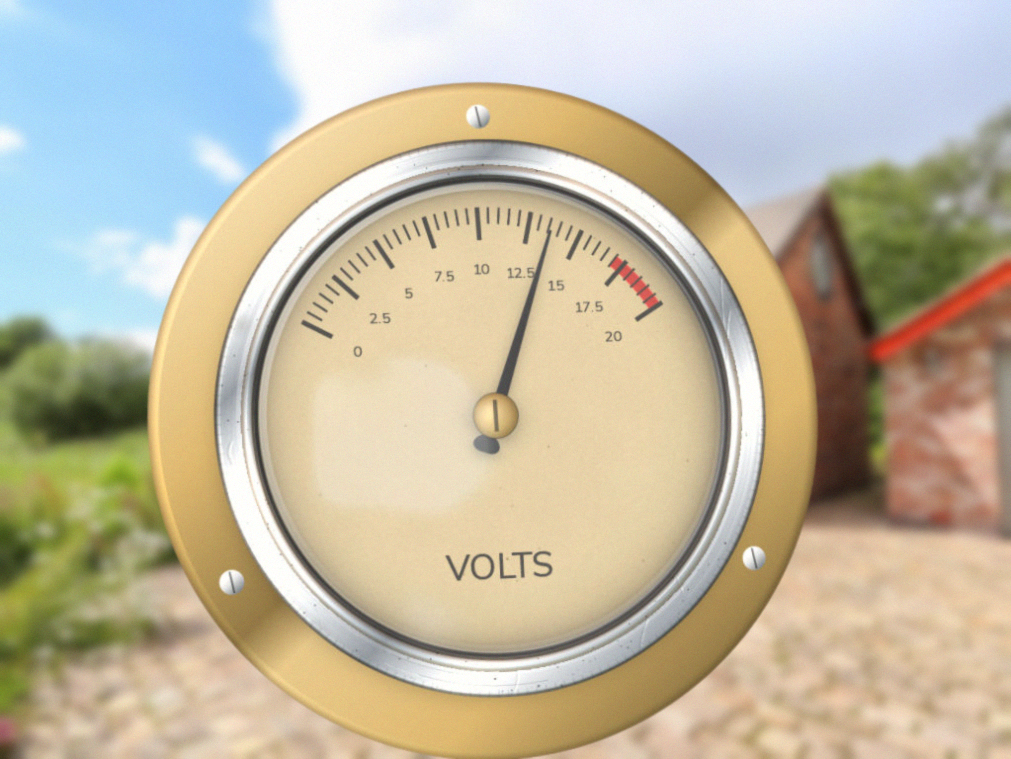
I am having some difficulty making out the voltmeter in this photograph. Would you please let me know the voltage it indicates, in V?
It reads 13.5 V
